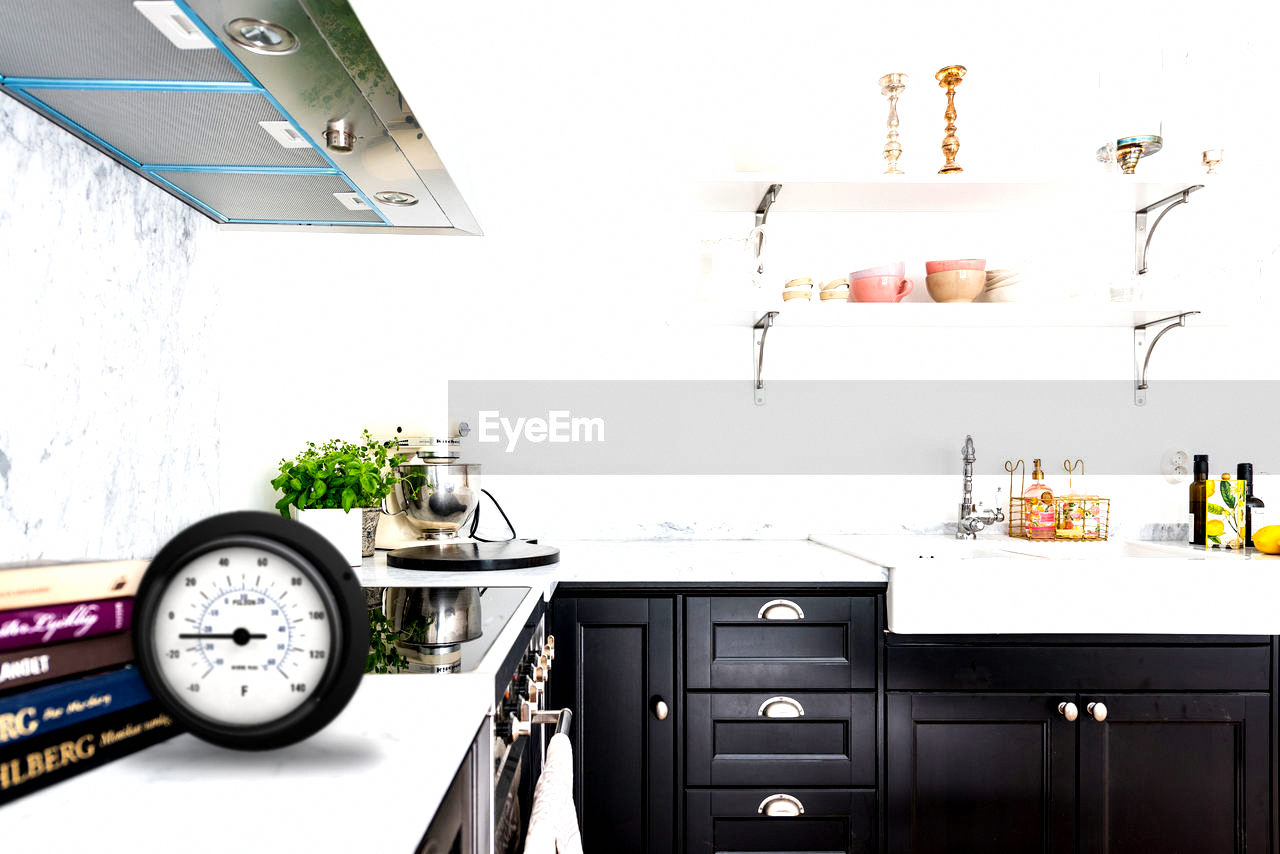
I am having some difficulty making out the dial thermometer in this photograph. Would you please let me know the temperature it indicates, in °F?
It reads -10 °F
